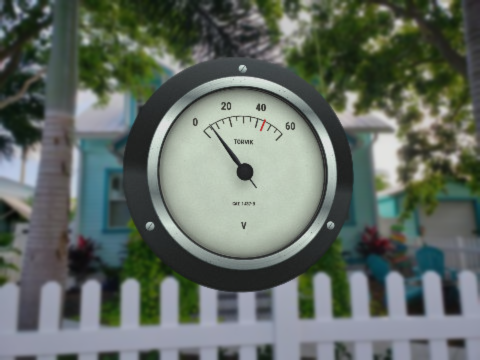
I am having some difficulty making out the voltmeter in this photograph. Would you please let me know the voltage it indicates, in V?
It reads 5 V
